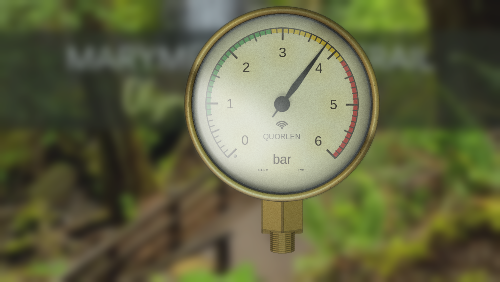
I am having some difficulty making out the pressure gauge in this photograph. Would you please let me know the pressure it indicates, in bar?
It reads 3.8 bar
